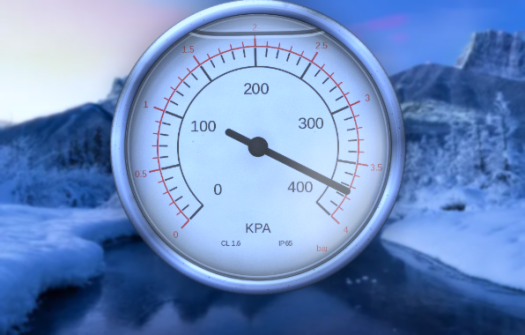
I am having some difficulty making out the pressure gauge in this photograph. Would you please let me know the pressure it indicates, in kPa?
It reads 375 kPa
